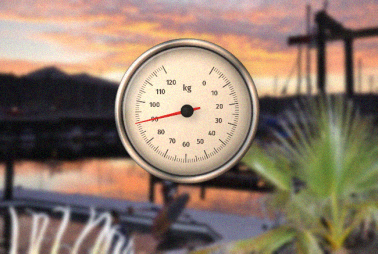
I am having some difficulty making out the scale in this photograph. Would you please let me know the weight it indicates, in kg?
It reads 90 kg
